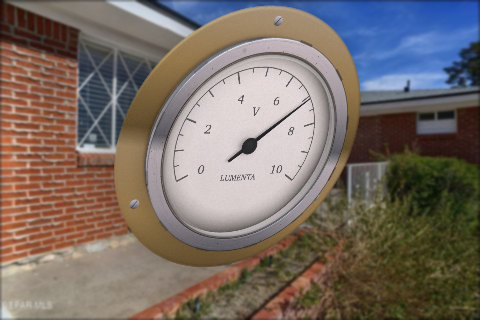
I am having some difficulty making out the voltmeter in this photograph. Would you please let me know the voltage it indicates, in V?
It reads 7 V
